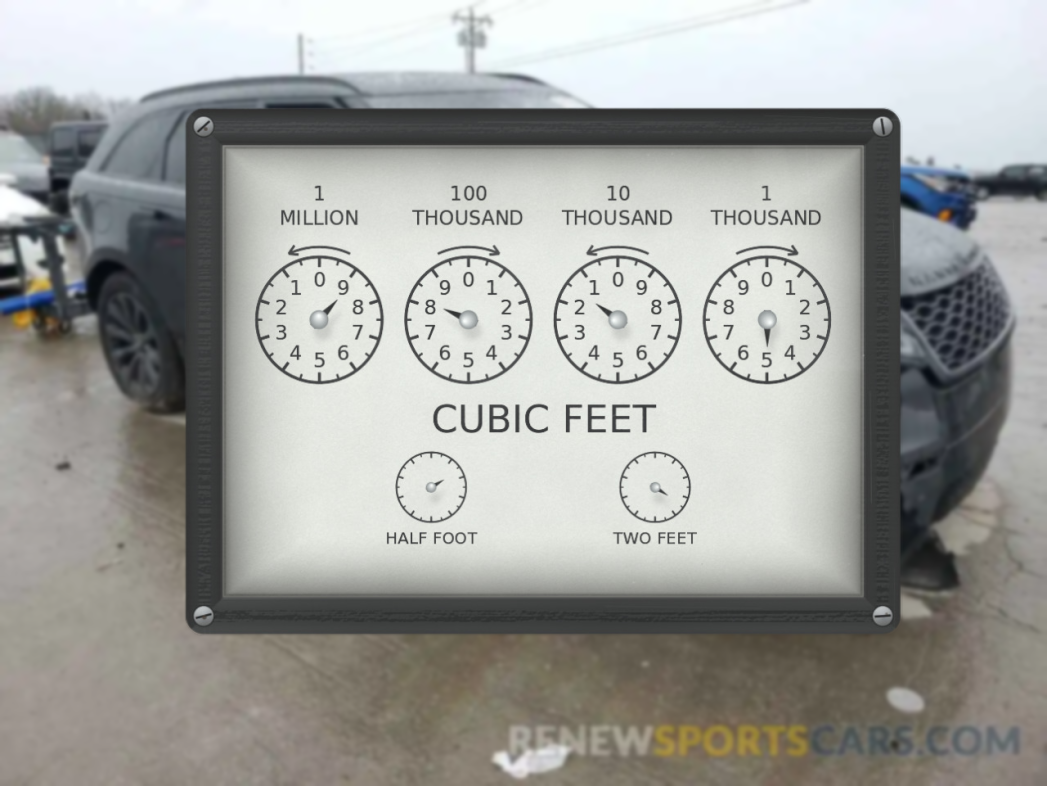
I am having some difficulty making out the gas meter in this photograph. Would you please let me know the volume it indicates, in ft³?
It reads 881500 ft³
